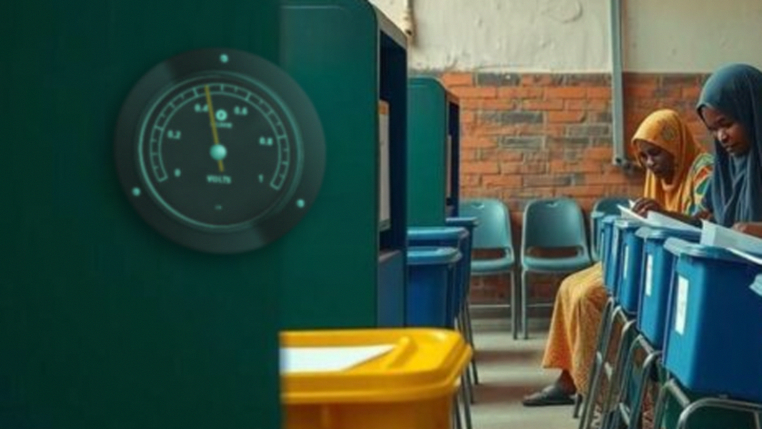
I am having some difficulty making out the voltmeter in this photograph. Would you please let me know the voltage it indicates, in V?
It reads 0.45 V
